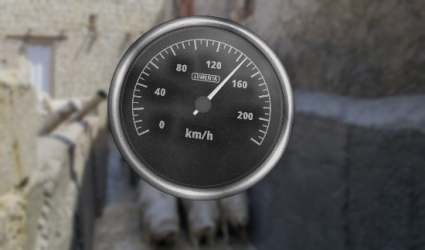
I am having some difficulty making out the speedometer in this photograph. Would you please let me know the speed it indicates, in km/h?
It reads 145 km/h
